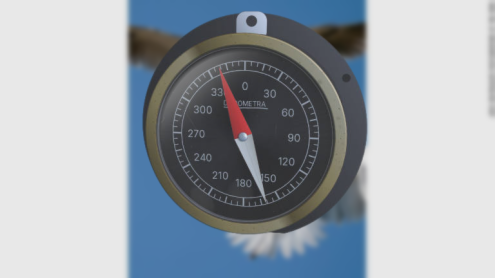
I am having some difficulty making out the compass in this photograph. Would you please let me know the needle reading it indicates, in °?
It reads 340 °
